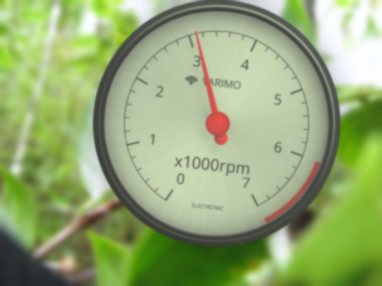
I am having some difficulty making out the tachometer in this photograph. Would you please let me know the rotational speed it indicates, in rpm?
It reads 3100 rpm
